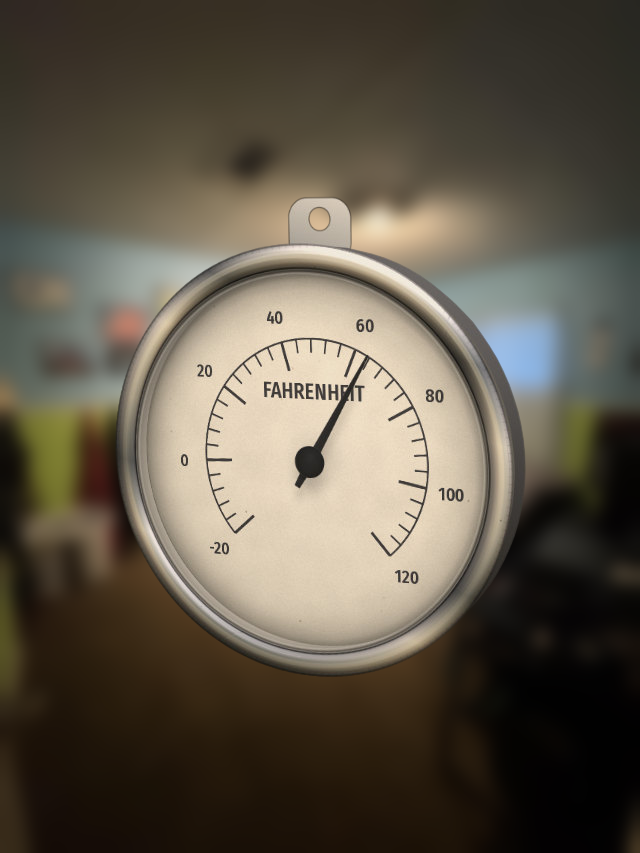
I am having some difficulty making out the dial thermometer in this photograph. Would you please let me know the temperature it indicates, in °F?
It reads 64 °F
